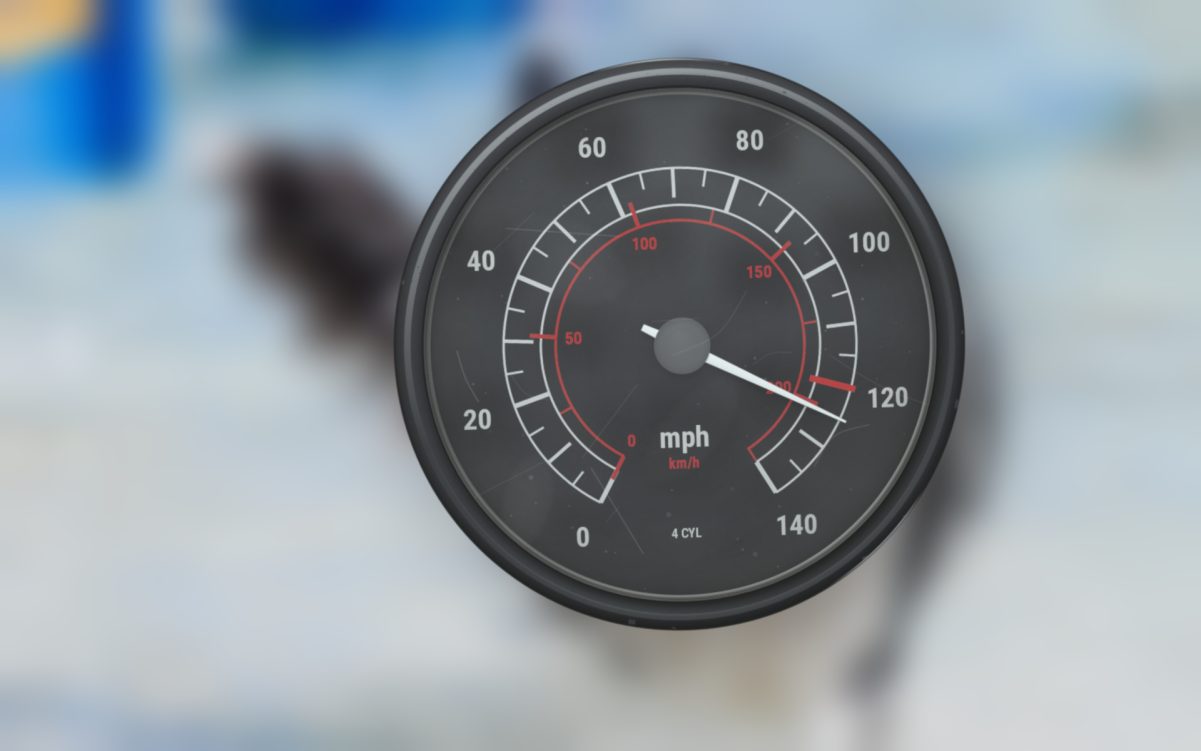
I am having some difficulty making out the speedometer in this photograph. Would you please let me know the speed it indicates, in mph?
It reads 125 mph
